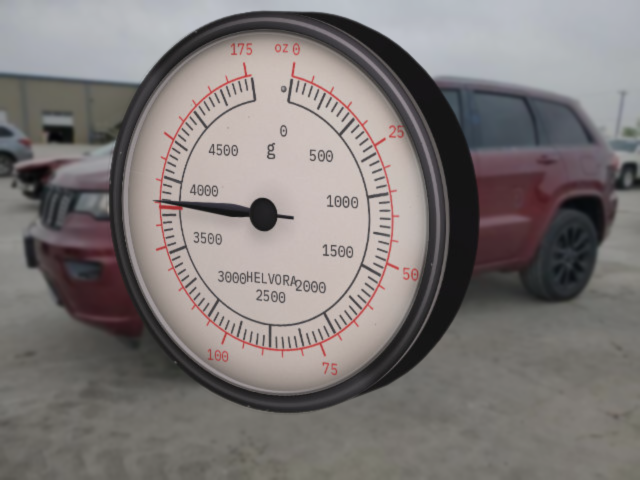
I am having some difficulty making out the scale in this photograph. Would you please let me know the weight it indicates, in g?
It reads 3850 g
